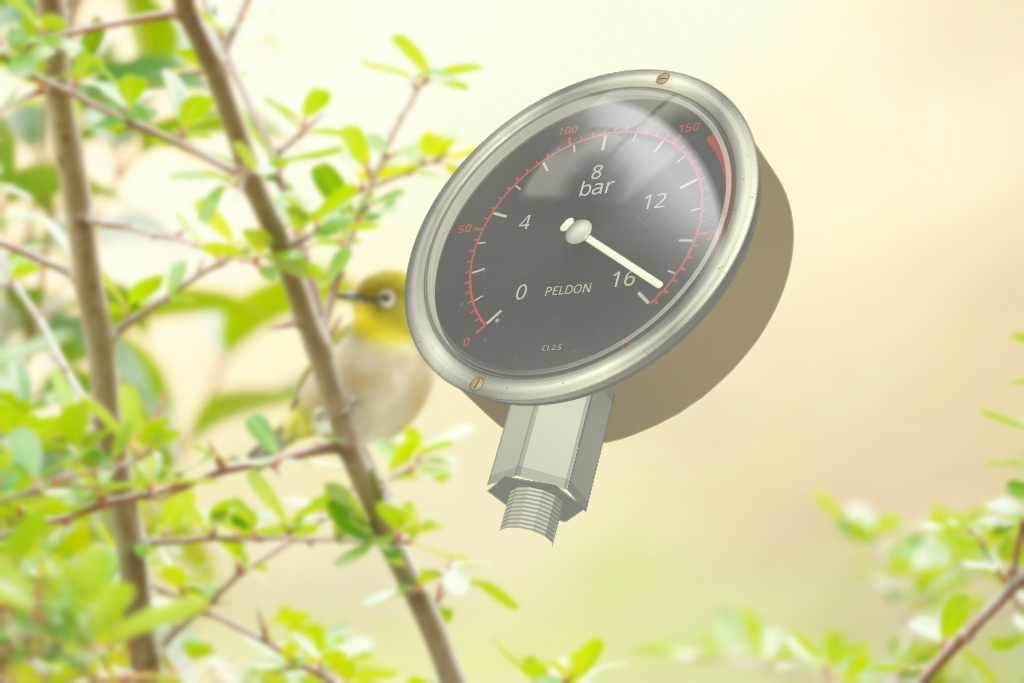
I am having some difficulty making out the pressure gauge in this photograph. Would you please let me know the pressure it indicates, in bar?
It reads 15.5 bar
